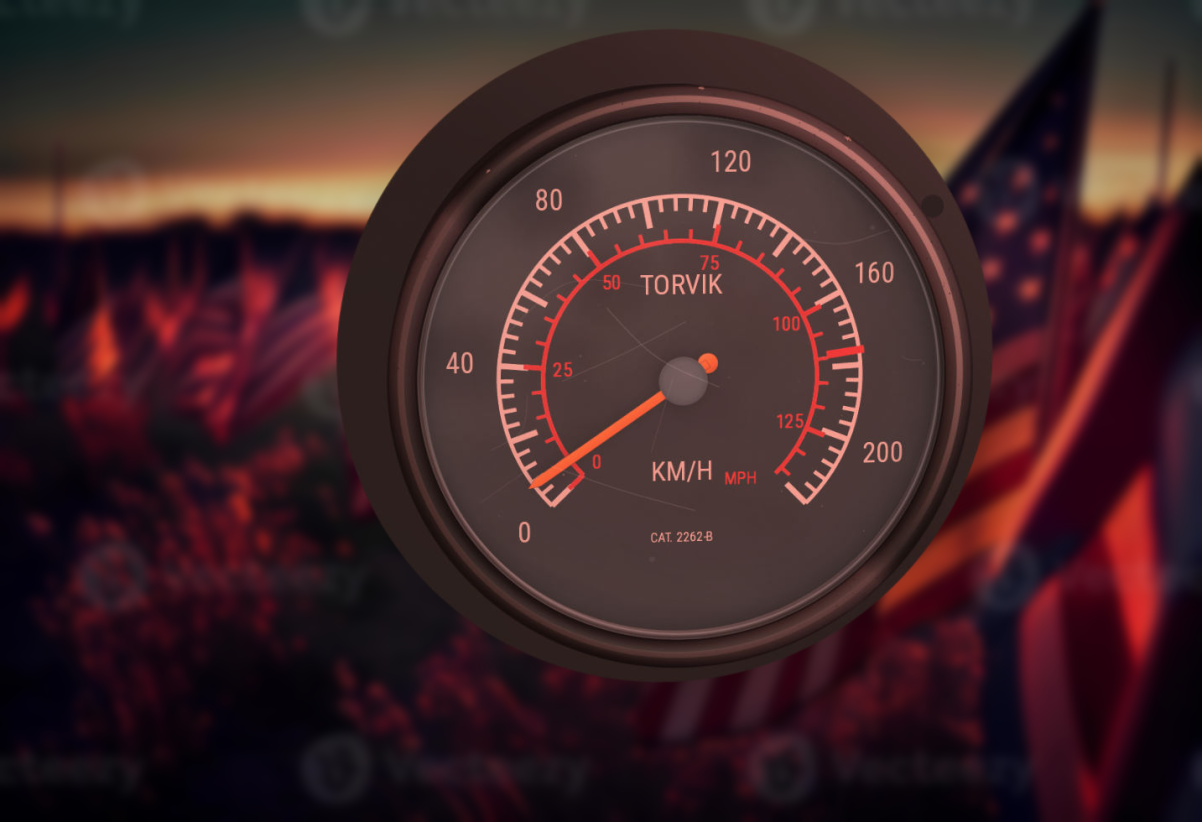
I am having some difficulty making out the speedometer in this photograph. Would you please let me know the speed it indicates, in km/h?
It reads 8 km/h
